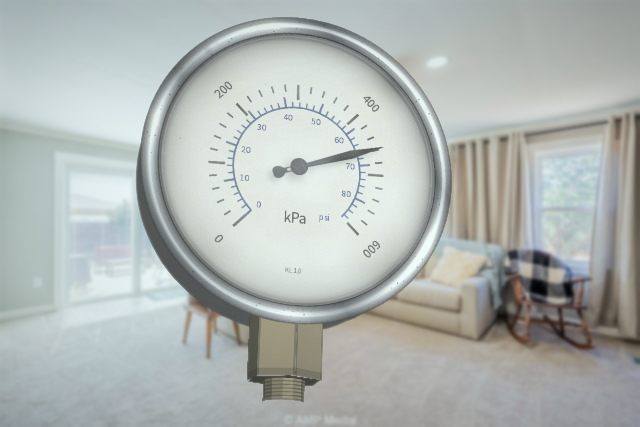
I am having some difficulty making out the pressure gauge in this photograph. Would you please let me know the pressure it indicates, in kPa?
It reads 460 kPa
